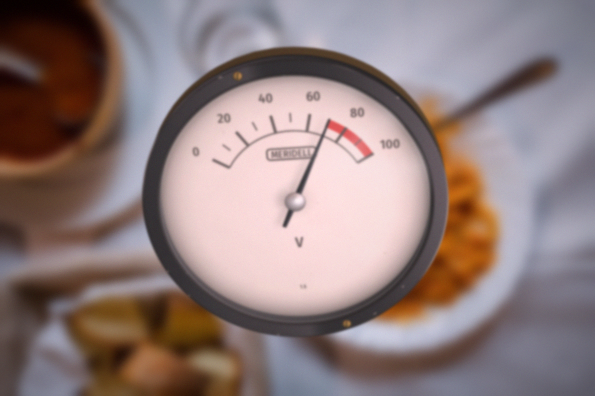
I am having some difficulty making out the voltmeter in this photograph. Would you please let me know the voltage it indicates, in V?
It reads 70 V
